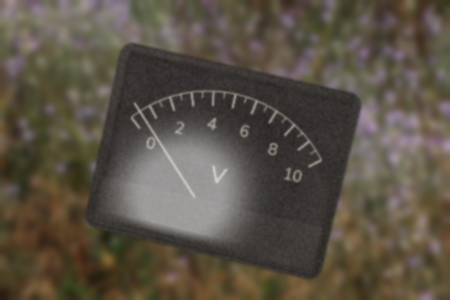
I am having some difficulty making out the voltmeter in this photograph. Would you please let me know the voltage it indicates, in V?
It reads 0.5 V
